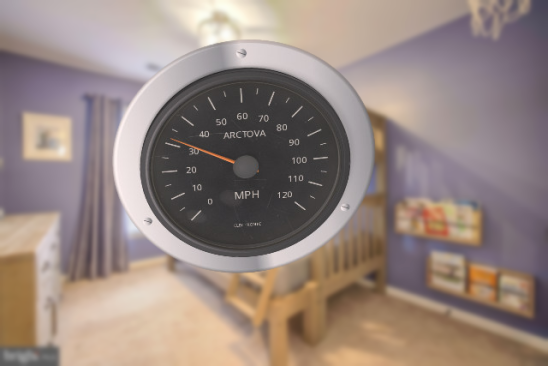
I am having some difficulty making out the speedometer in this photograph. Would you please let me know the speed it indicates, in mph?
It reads 32.5 mph
